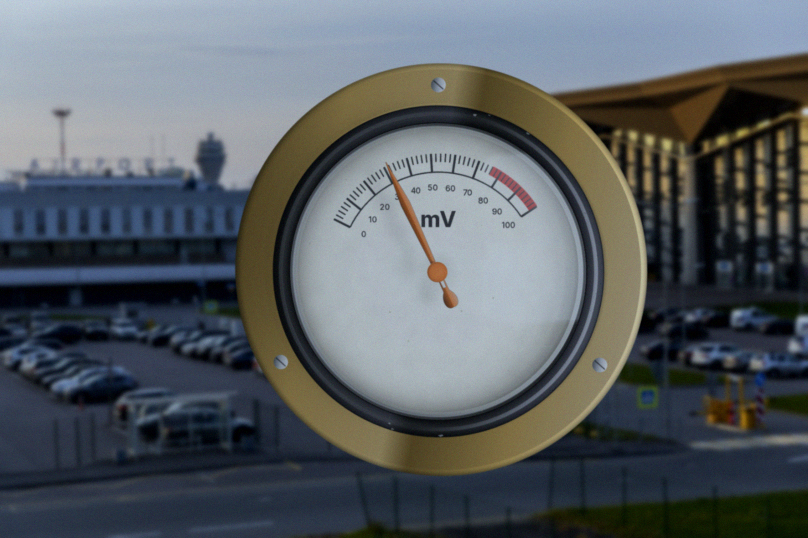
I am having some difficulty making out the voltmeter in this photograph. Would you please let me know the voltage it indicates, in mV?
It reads 32 mV
